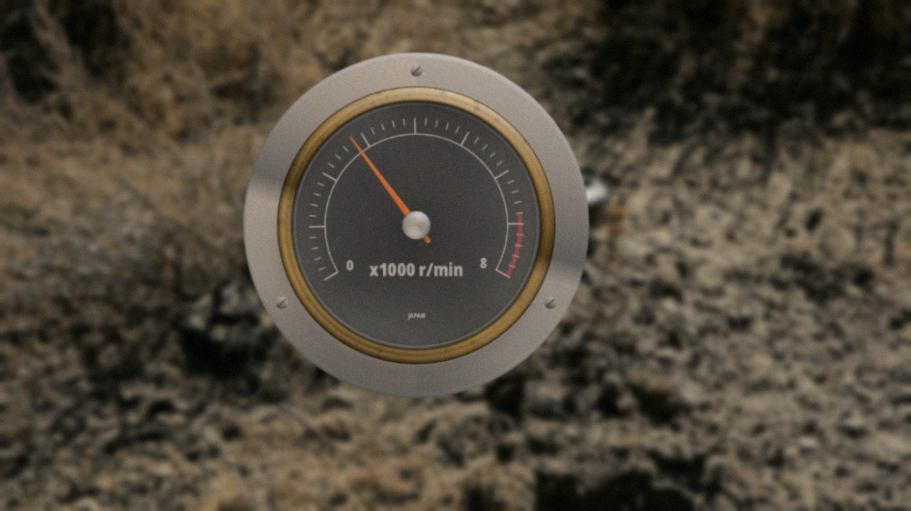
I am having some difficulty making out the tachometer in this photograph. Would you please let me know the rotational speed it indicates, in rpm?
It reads 2800 rpm
